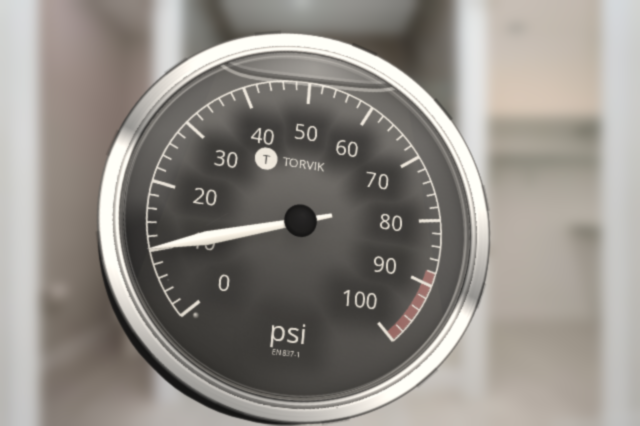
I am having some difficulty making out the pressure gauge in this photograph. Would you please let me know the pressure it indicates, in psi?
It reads 10 psi
